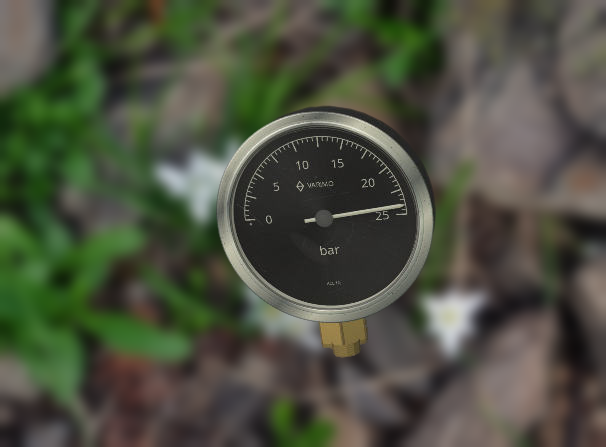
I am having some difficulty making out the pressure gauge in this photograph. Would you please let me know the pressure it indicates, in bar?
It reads 24 bar
